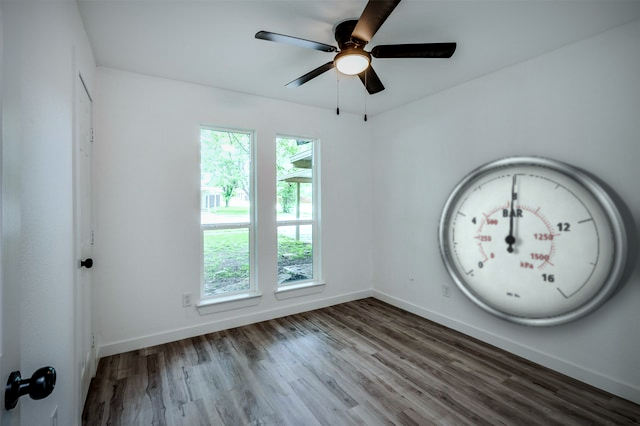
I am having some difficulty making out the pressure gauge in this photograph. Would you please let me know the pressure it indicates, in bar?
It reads 8 bar
